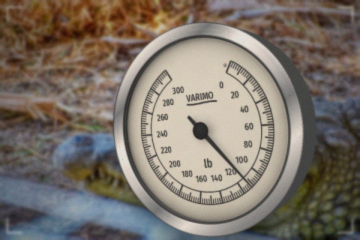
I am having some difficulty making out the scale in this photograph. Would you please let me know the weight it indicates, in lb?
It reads 110 lb
